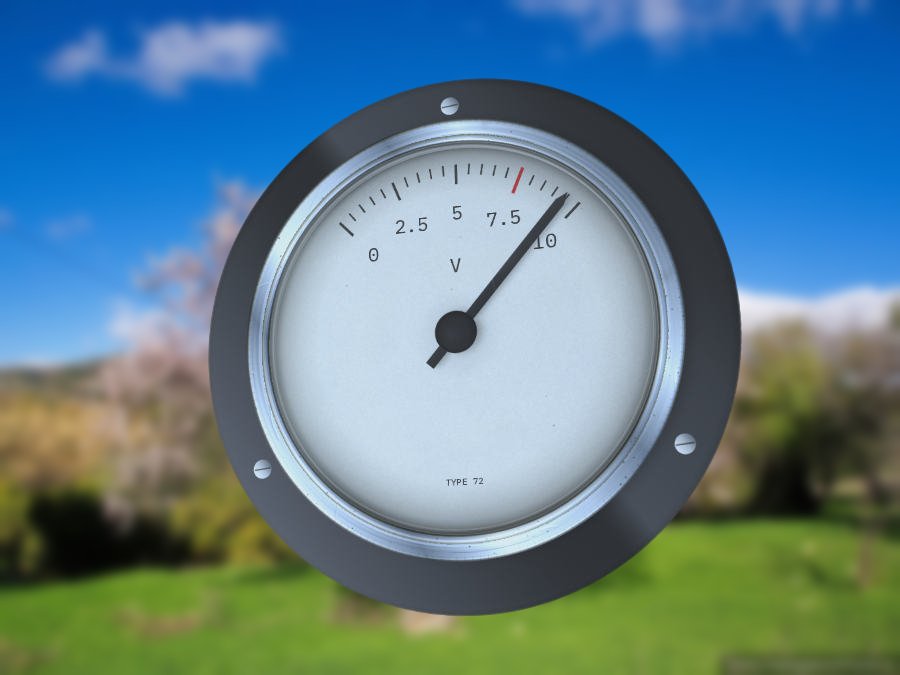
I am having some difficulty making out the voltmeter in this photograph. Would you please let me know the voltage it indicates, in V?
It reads 9.5 V
